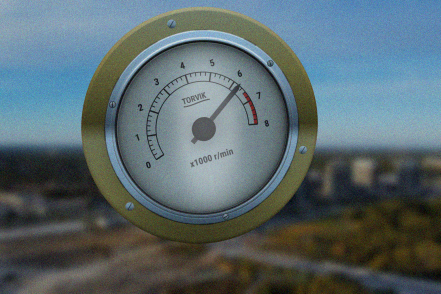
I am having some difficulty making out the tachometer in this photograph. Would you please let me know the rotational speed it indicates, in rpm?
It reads 6200 rpm
